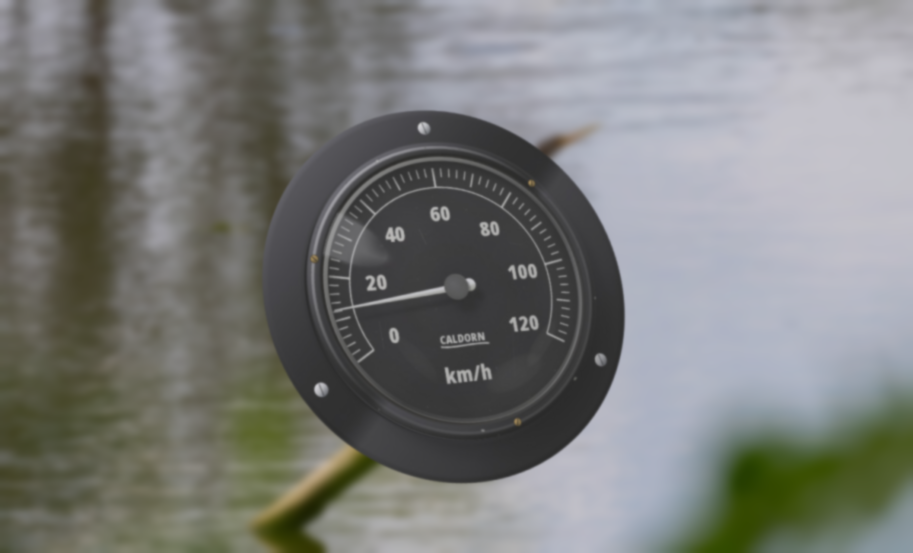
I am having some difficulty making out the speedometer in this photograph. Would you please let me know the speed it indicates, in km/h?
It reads 12 km/h
